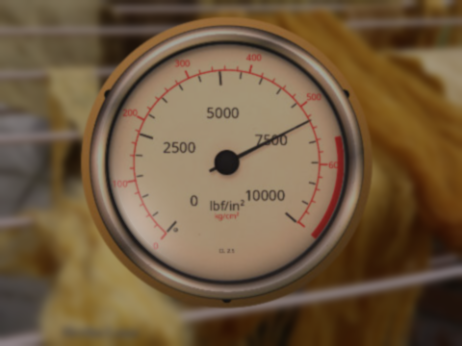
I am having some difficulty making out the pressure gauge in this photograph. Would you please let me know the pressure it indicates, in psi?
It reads 7500 psi
